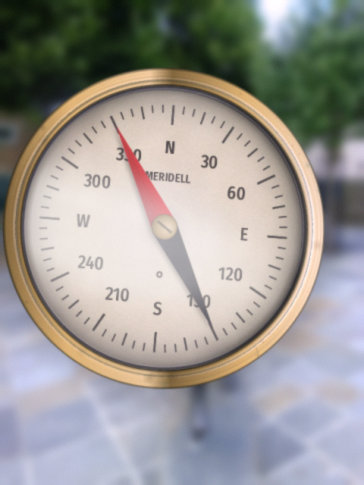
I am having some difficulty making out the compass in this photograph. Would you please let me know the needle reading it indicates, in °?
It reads 330 °
